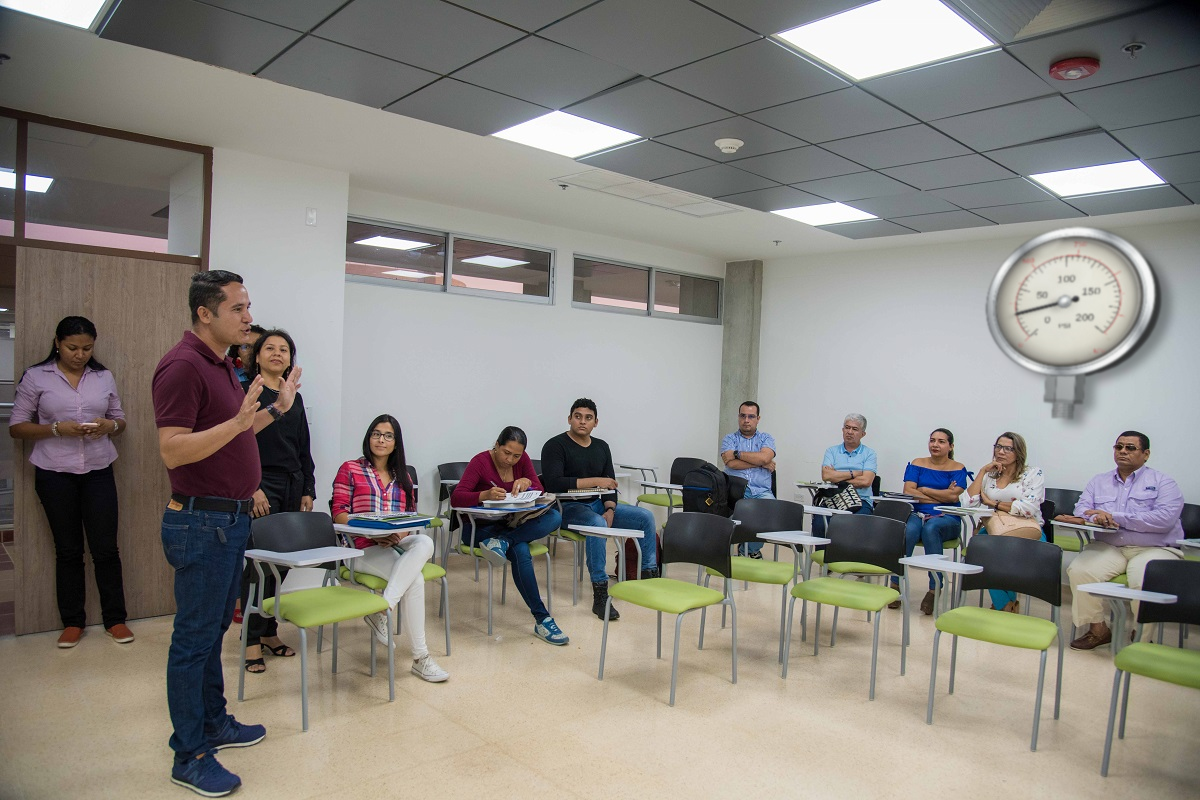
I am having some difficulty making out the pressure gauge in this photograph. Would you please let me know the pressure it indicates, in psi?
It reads 25 psi
